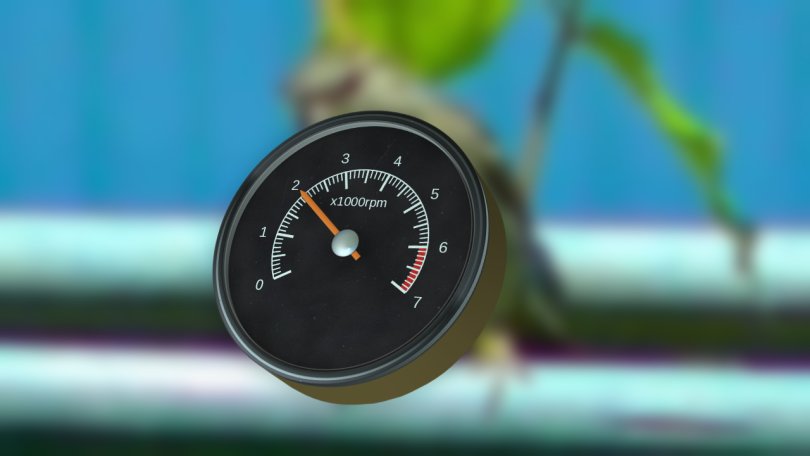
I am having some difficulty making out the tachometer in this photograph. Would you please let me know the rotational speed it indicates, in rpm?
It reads 2000 rpm
